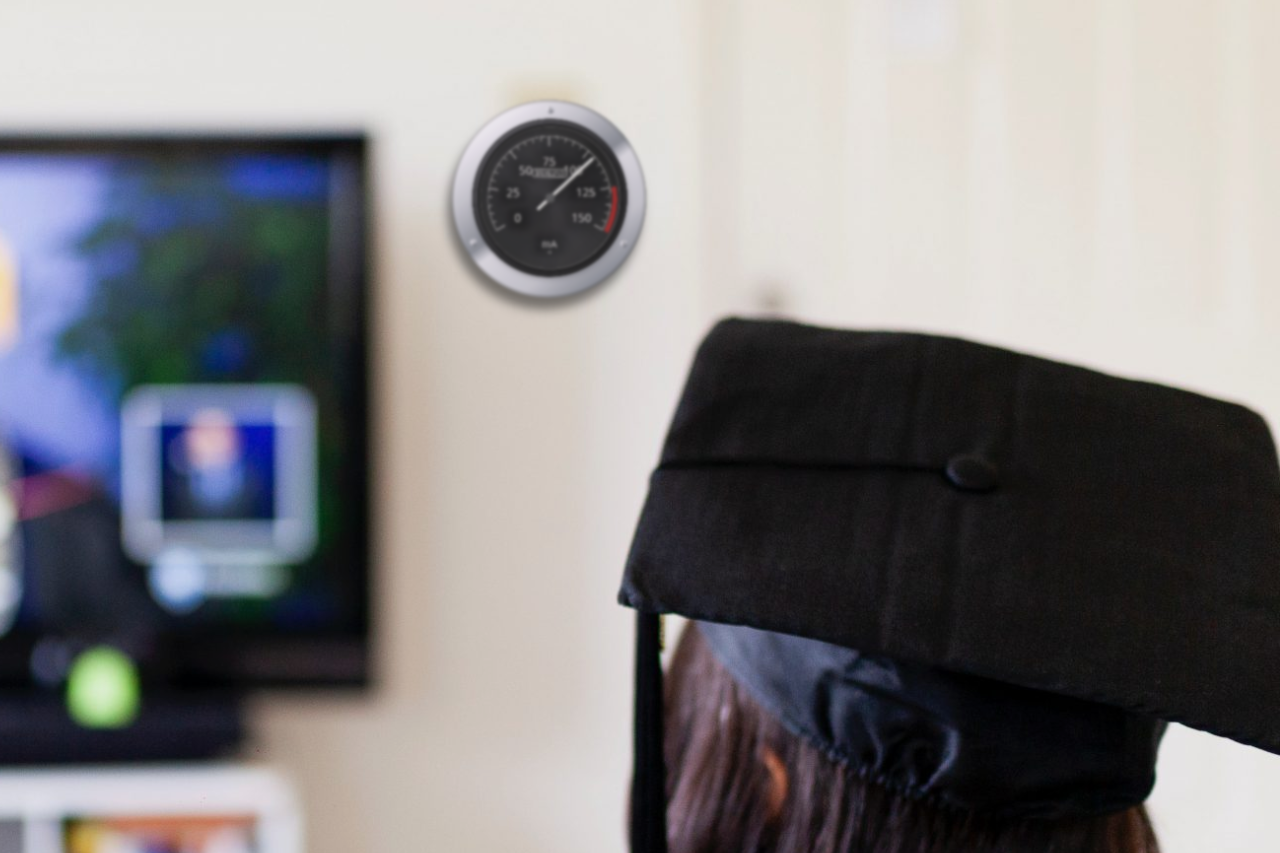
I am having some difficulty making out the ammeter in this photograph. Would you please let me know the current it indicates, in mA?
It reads 105 mA
